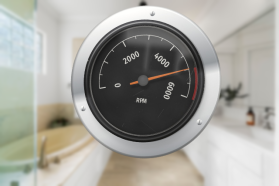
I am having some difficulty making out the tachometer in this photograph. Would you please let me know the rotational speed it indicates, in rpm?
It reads 5000 rpm
